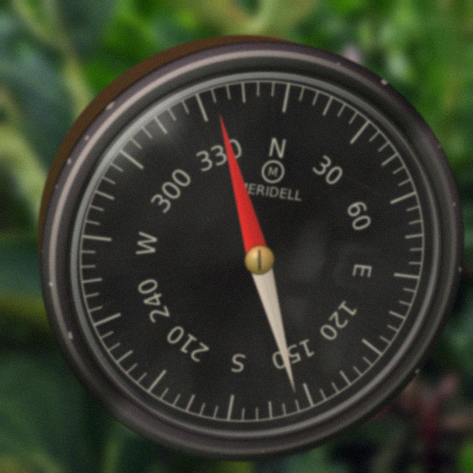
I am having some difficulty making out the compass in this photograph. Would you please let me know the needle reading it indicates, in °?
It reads 335 °
